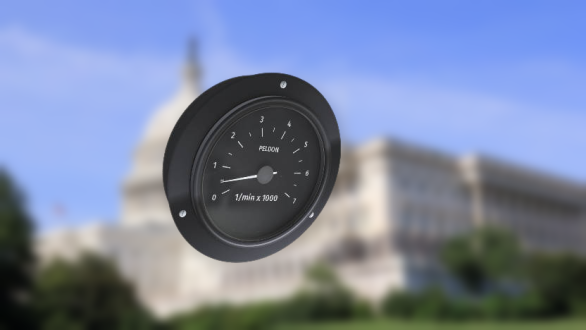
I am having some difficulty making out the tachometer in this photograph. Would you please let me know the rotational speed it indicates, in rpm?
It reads 500 rpm
